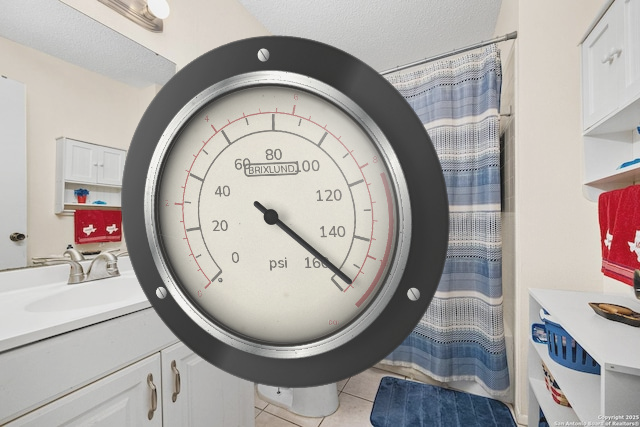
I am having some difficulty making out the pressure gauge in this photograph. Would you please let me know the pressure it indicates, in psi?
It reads 155 psi
